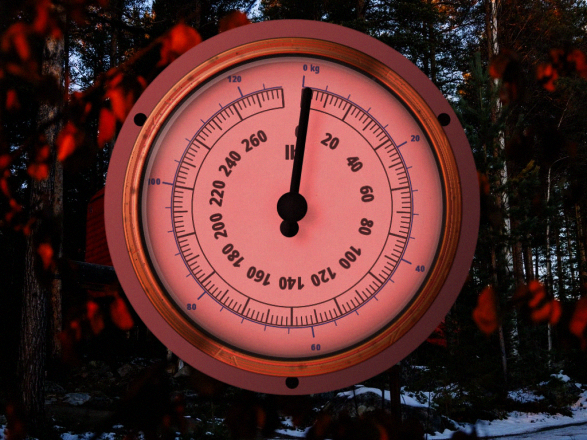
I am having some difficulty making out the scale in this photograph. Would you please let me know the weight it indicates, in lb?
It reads 2 lb
